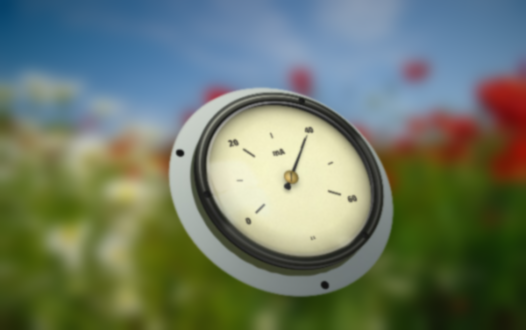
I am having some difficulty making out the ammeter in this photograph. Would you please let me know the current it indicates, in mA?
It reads 40 mA
